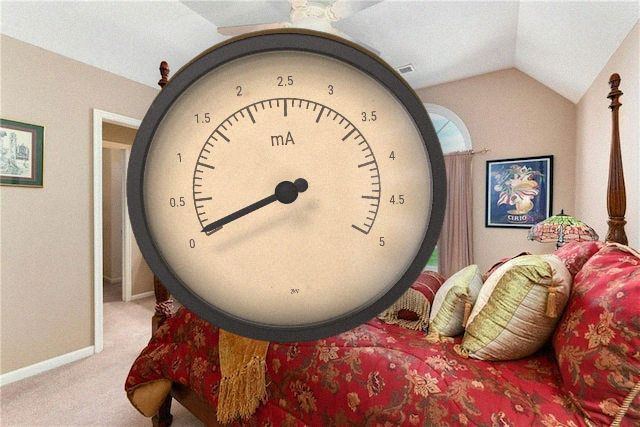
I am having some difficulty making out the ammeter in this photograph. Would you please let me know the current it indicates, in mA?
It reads 0.1 mA
